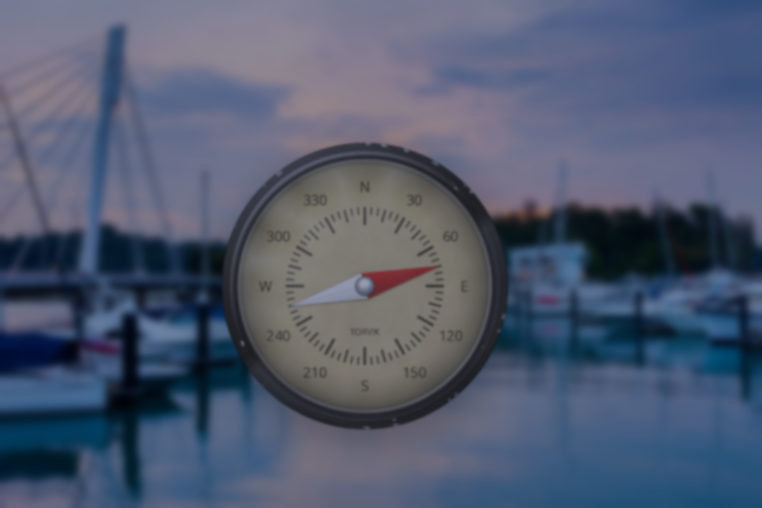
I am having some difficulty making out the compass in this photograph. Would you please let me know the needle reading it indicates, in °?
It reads 75 °
